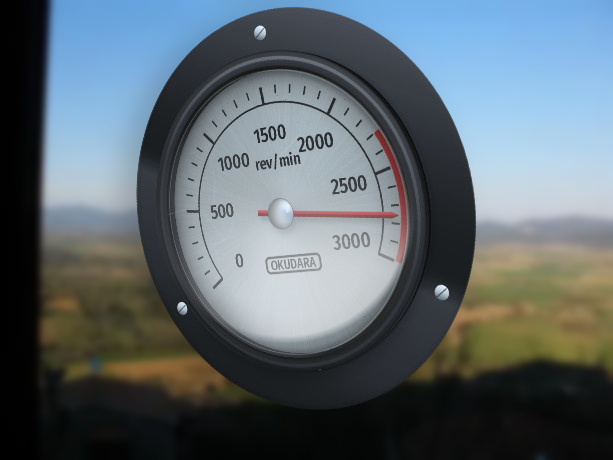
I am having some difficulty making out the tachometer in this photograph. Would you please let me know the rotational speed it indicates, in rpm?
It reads 2750 rpm
